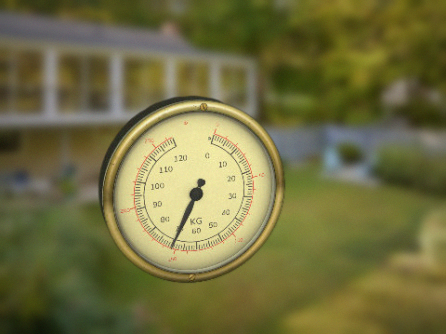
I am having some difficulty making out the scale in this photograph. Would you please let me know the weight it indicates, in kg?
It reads 70 kg
